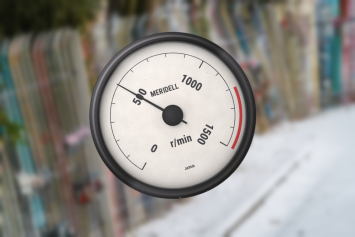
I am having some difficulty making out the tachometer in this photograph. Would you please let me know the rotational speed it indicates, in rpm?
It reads 500 rpm
